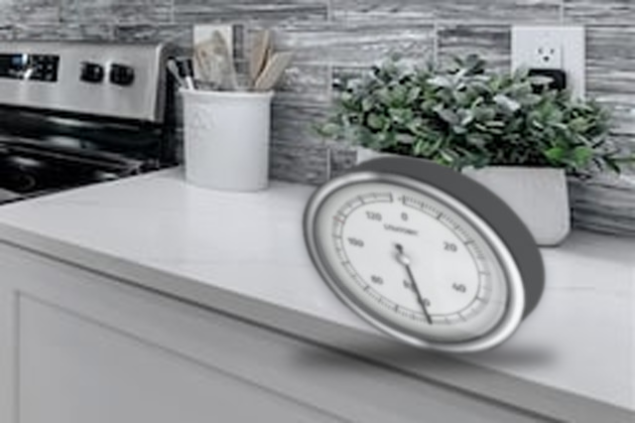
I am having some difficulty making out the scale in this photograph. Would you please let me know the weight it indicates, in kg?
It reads 60 kg
